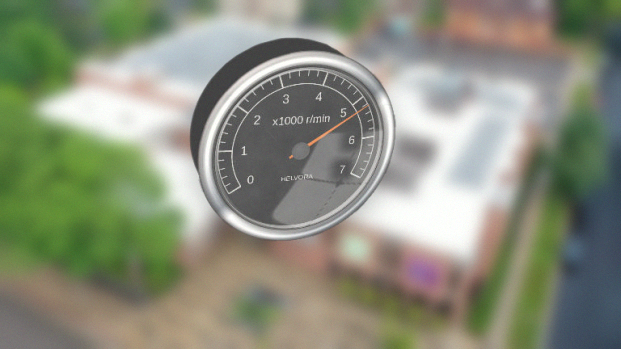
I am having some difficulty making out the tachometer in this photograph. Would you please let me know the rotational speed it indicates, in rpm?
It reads 5200 rpm
